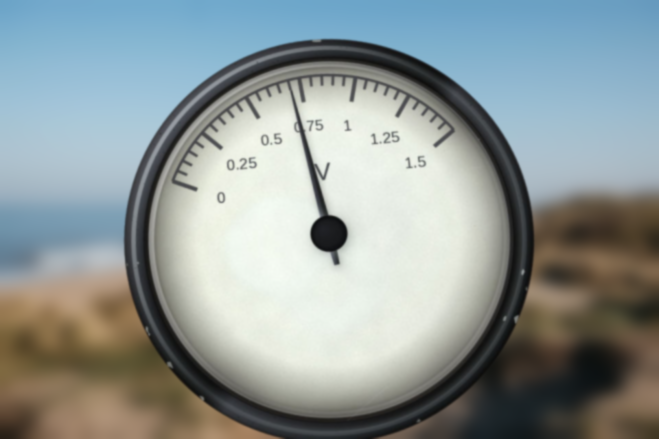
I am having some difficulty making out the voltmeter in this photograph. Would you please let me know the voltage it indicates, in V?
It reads 0.7 V
